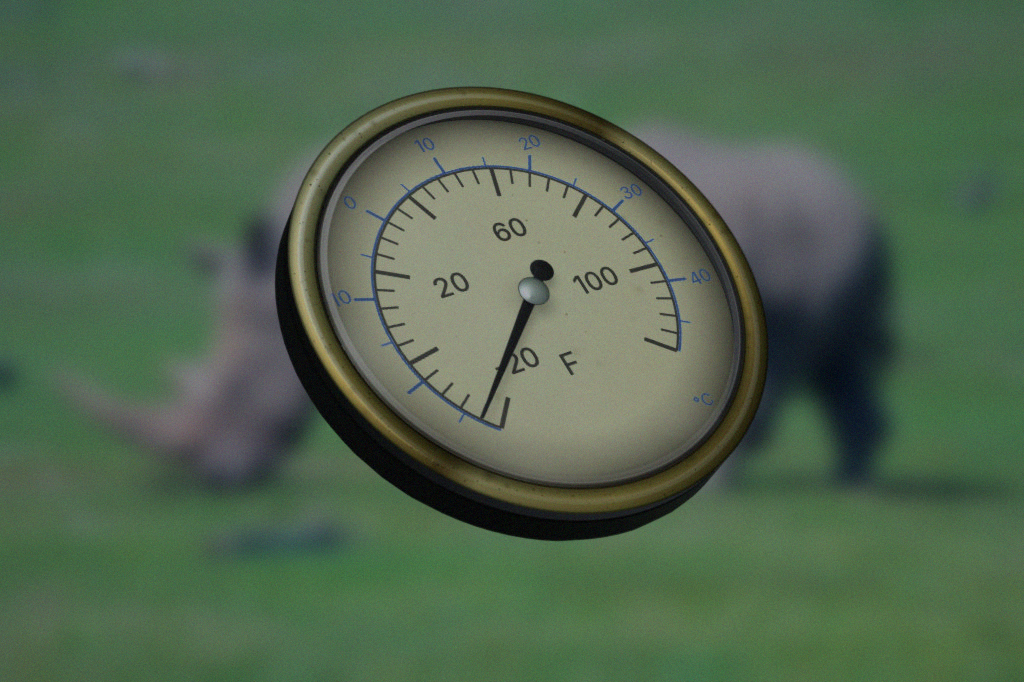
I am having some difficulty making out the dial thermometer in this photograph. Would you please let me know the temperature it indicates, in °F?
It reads -16 °F
